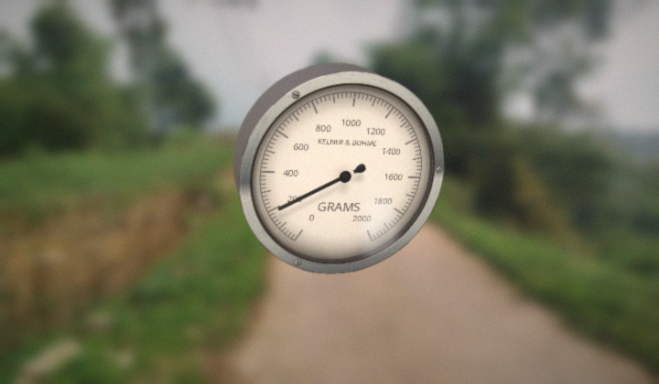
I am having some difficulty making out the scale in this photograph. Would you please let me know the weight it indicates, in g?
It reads 200 g
